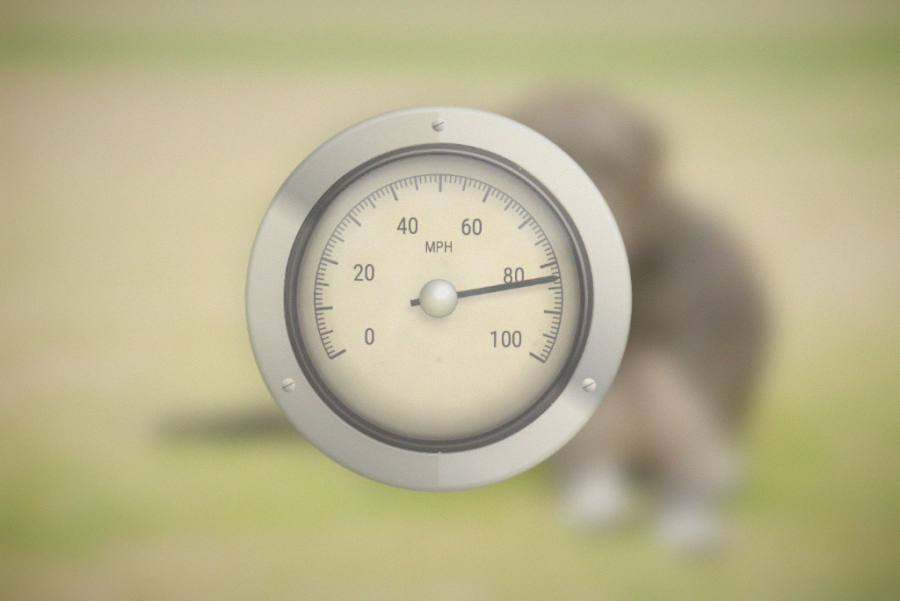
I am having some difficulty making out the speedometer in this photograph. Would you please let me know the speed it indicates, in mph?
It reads 83 mph
